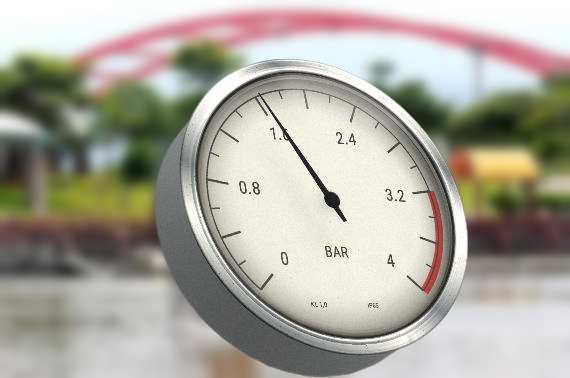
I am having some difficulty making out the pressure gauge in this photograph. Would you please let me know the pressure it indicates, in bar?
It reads 1.6 bar
